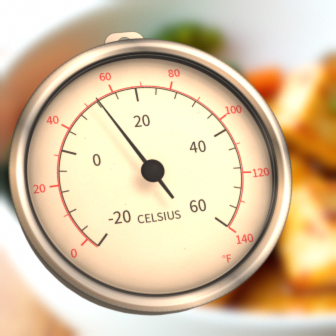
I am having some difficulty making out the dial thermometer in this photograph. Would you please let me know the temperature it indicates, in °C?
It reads 12 °C
